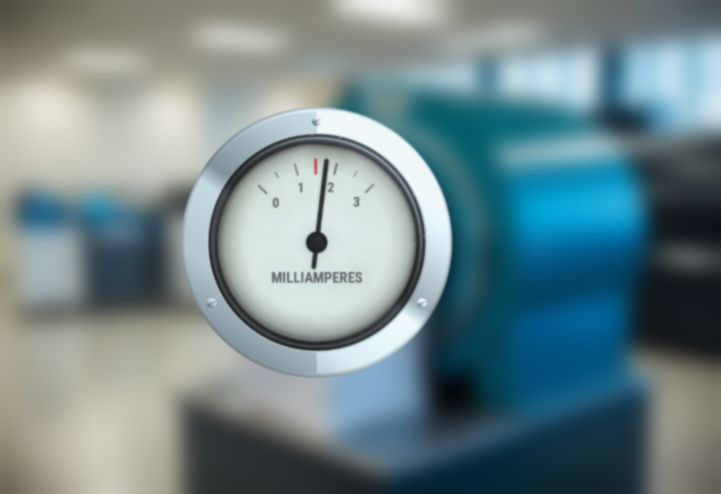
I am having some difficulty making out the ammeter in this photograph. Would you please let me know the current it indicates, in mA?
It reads 1.75 mA
